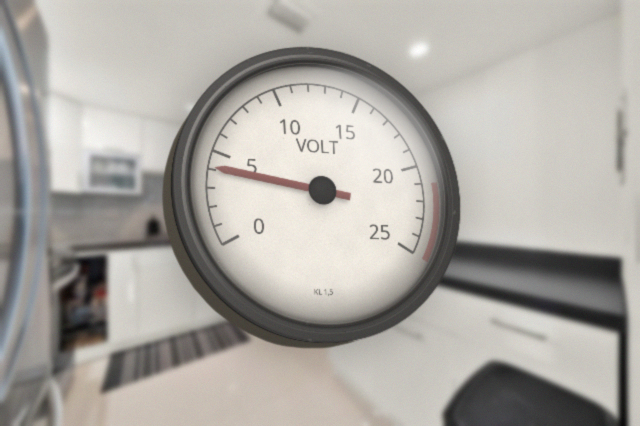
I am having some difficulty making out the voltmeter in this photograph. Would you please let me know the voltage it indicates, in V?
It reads 4 V
